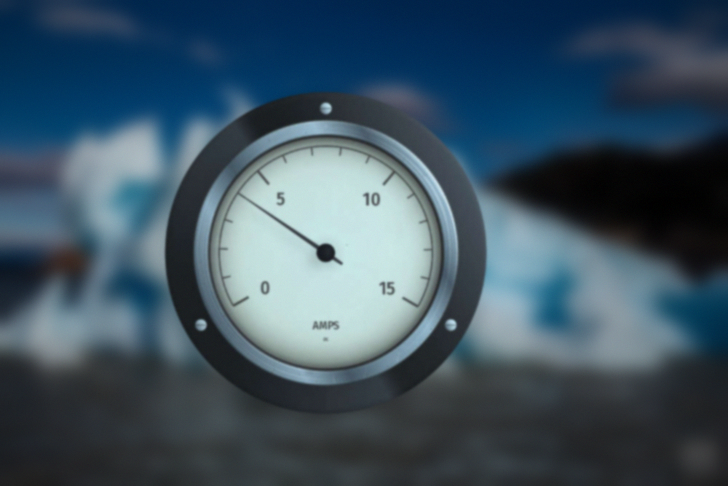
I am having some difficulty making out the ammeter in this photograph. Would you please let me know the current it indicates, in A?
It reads 4 A
